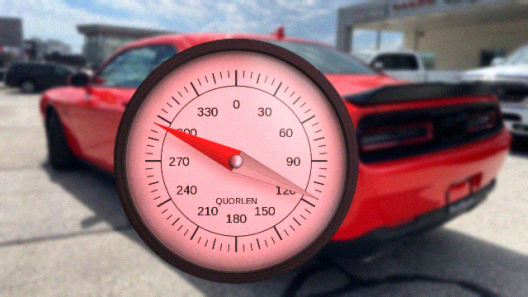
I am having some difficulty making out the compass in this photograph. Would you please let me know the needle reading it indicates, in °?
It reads 295 °
